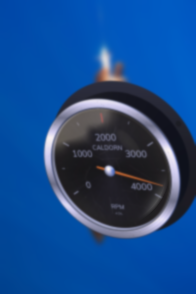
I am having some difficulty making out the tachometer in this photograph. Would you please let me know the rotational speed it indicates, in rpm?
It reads 3750 rpm
